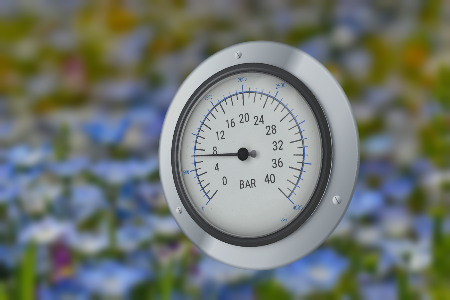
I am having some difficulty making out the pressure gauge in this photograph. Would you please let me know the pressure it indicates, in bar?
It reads 7 bar
